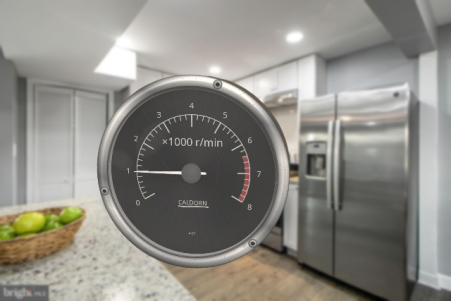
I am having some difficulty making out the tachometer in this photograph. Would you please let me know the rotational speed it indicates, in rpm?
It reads 1000 rpm
